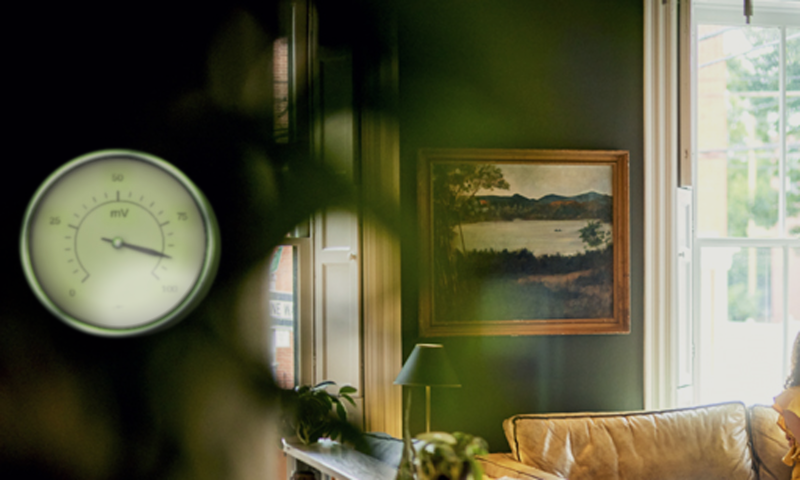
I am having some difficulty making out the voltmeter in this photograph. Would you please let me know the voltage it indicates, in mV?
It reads 90 mV
